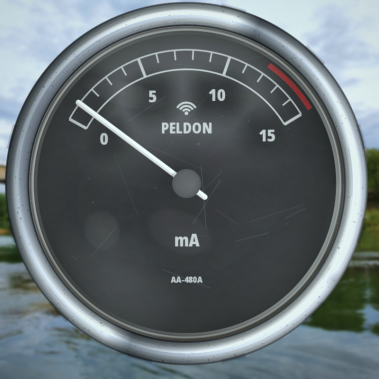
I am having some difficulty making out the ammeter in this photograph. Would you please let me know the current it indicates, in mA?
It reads 1 mA
